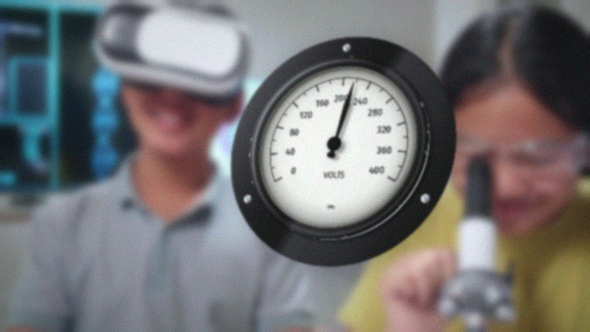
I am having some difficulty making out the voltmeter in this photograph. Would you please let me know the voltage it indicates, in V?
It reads 220 V
